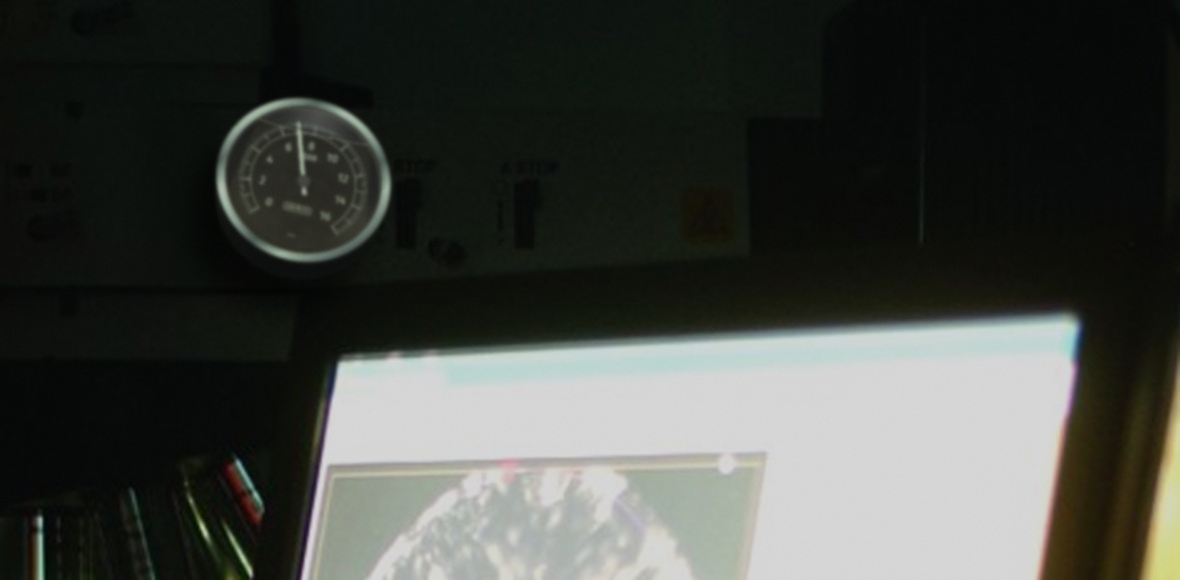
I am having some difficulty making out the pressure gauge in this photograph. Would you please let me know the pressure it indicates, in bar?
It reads 7 bar
